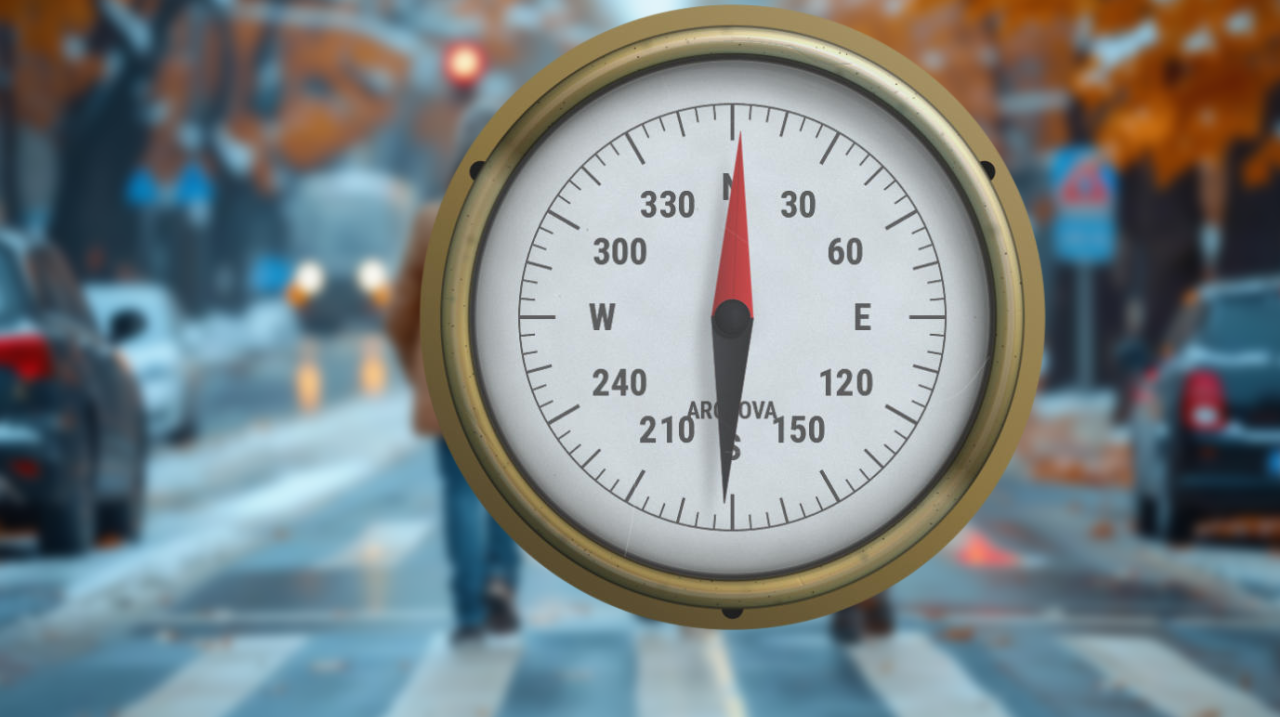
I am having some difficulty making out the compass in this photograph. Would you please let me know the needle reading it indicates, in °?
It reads 2.5 °
